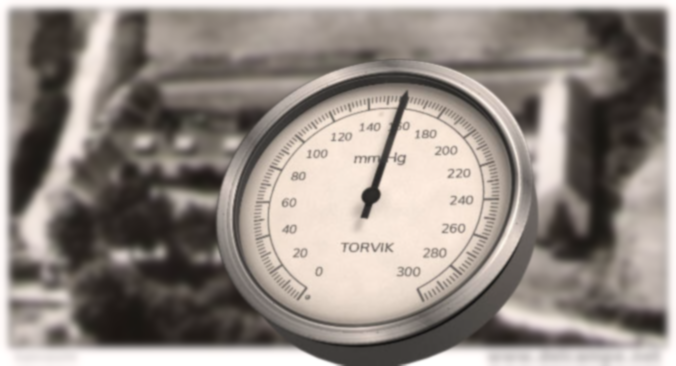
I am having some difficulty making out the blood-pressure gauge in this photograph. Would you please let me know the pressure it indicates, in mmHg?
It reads 160 mmHg
